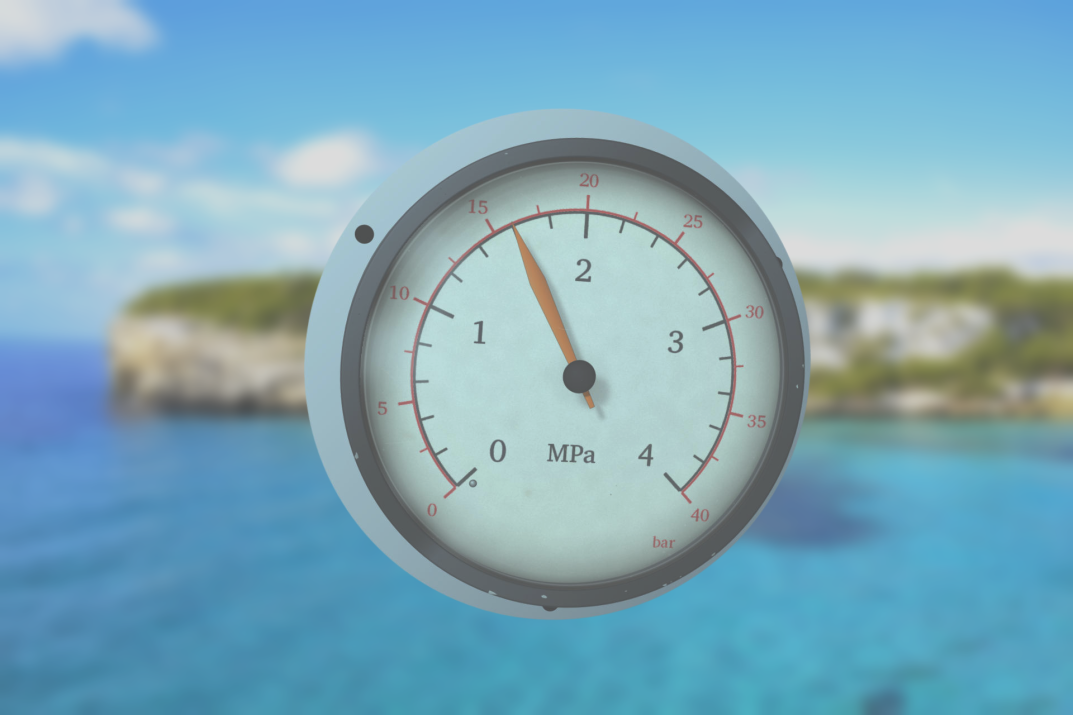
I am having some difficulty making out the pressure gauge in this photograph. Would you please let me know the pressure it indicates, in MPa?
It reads 1.6 MPa
